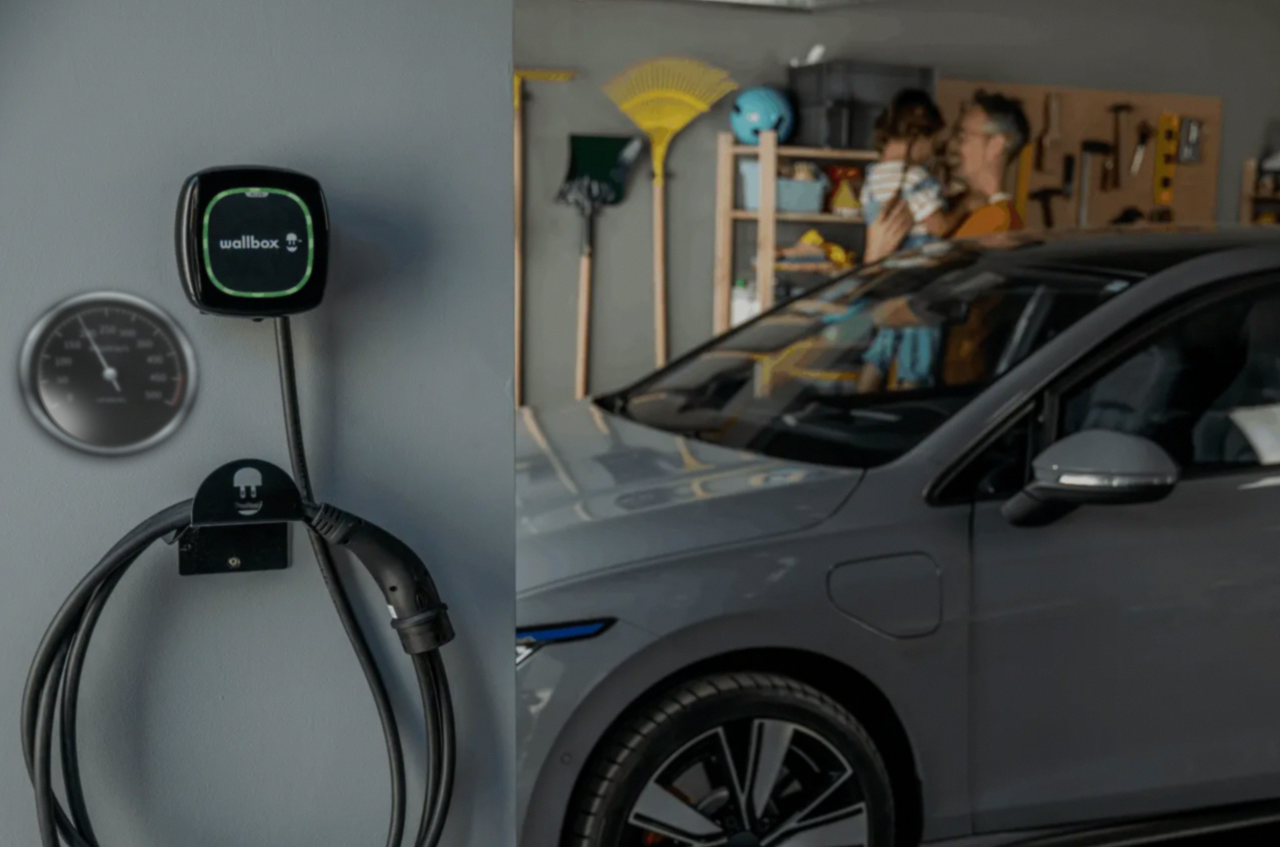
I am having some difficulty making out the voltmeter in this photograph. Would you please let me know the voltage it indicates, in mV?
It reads 200 mV
